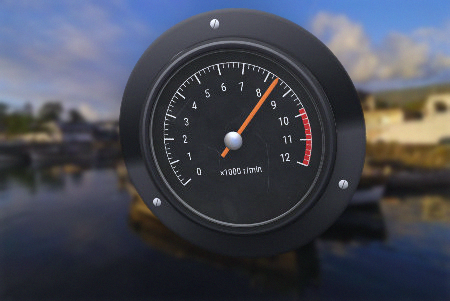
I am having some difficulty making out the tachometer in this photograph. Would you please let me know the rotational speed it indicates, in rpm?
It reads 8400 rpm
